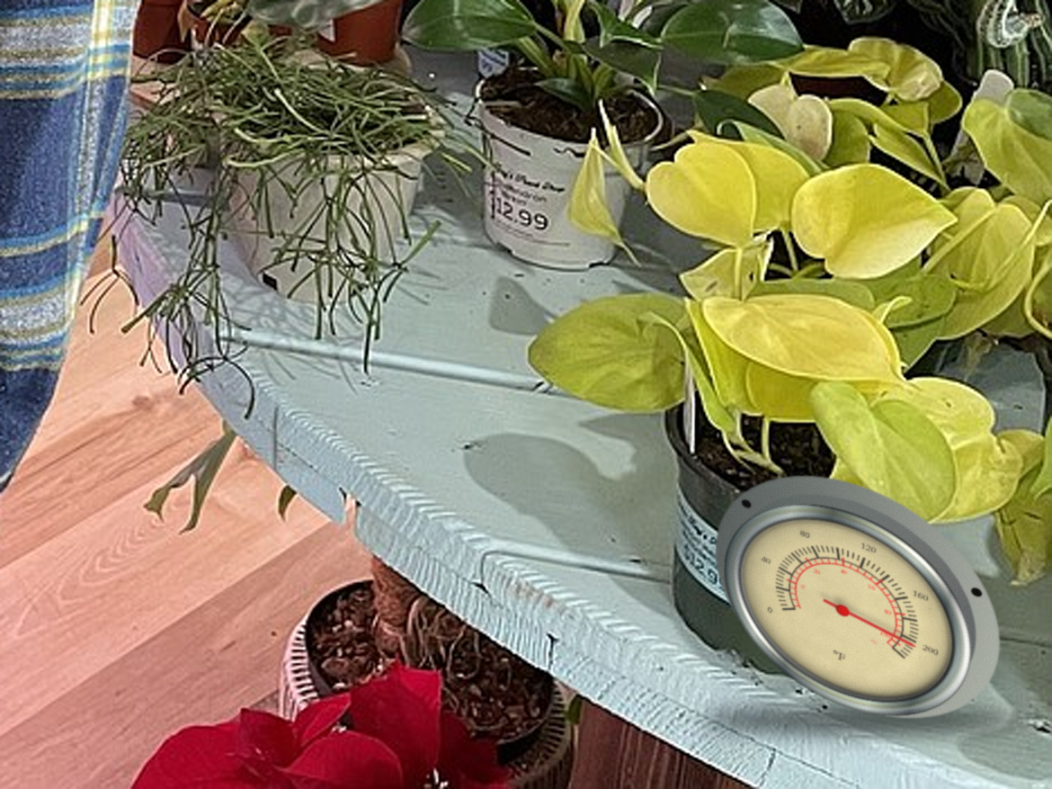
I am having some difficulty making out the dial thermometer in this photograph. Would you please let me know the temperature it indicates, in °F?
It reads 200 °F
